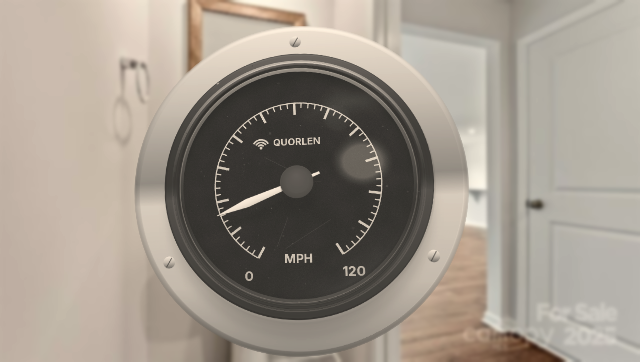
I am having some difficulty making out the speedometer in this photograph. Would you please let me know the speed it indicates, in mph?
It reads 16 mph
